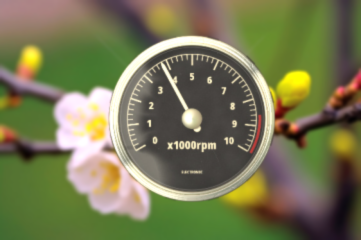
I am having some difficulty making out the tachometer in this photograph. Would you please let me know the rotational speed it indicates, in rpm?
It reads 3800 rpm
